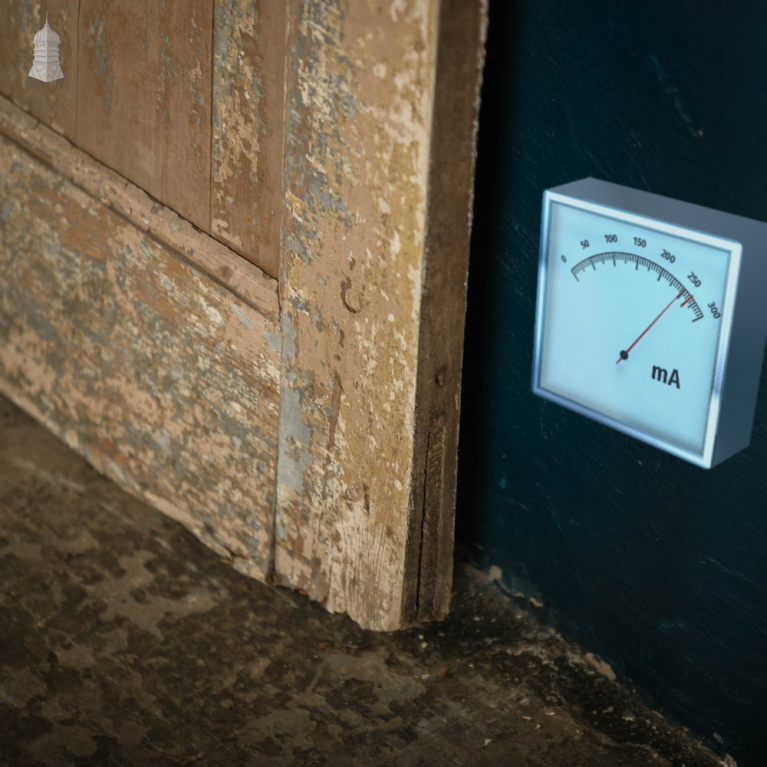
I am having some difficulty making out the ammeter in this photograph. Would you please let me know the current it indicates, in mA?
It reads 250 mA
